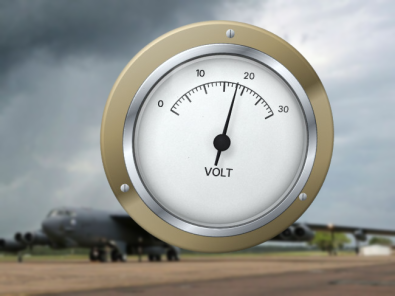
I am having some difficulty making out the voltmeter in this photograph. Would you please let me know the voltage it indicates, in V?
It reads 18 V
